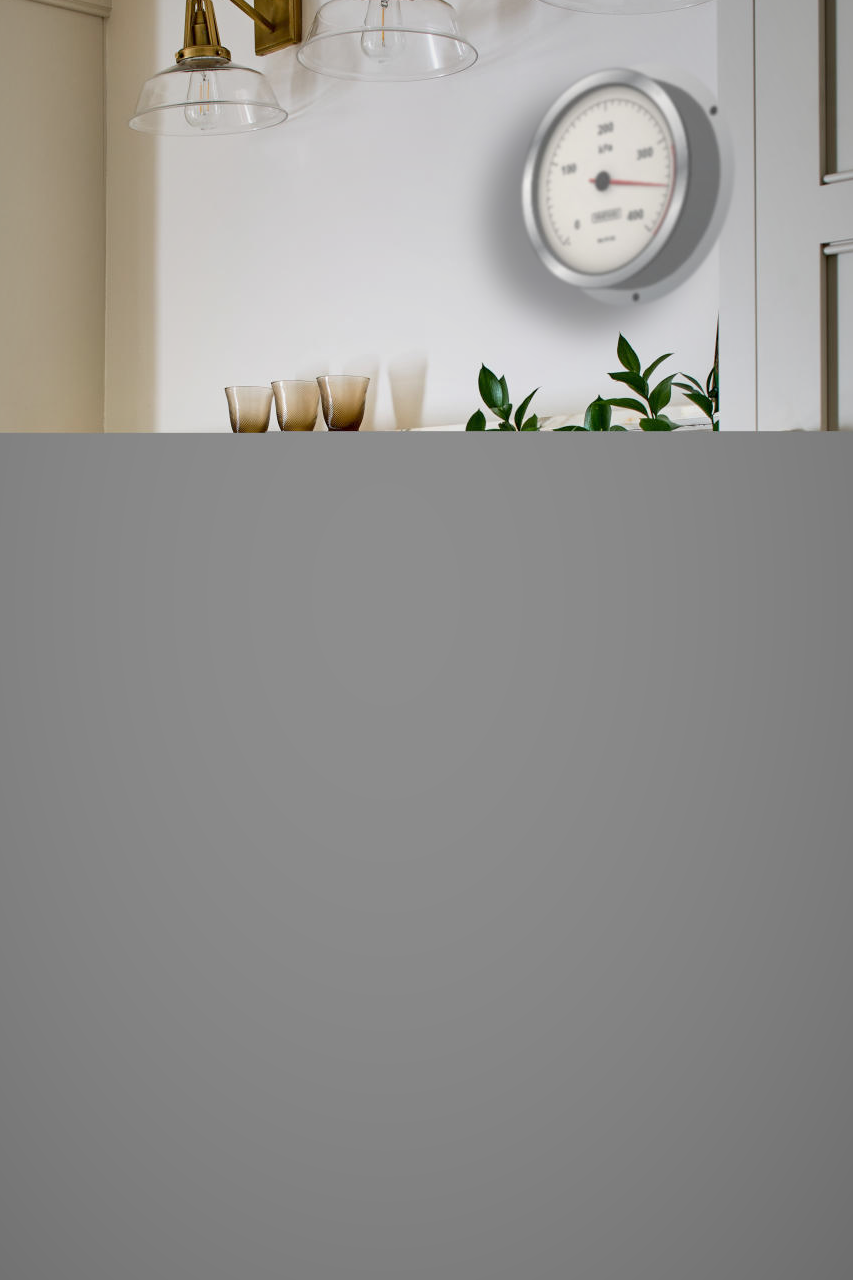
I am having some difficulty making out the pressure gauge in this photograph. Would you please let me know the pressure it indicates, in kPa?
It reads 350 kPa
